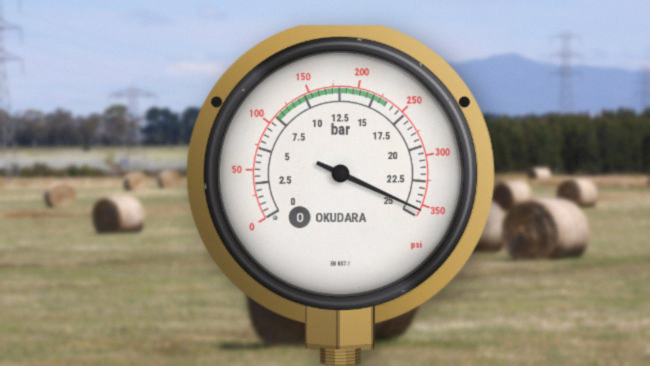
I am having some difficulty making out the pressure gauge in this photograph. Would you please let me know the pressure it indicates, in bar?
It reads 24.5 bar
